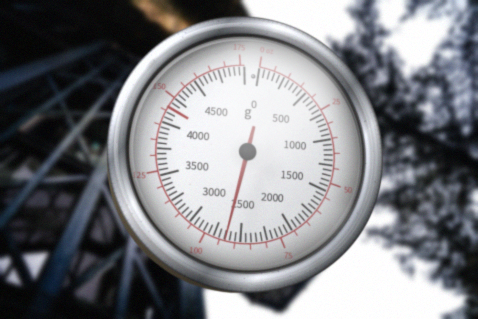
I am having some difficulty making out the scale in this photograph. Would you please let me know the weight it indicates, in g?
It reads 2650 g
